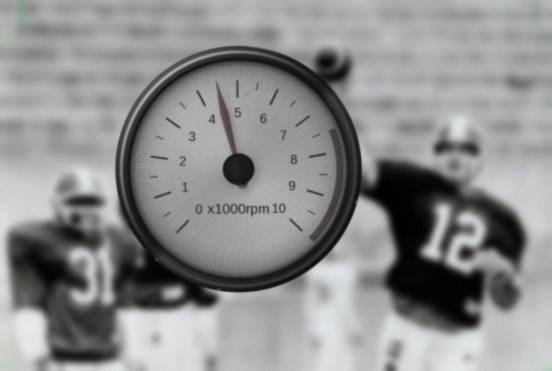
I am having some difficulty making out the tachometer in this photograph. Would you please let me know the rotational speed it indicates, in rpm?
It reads 4500 rpm
